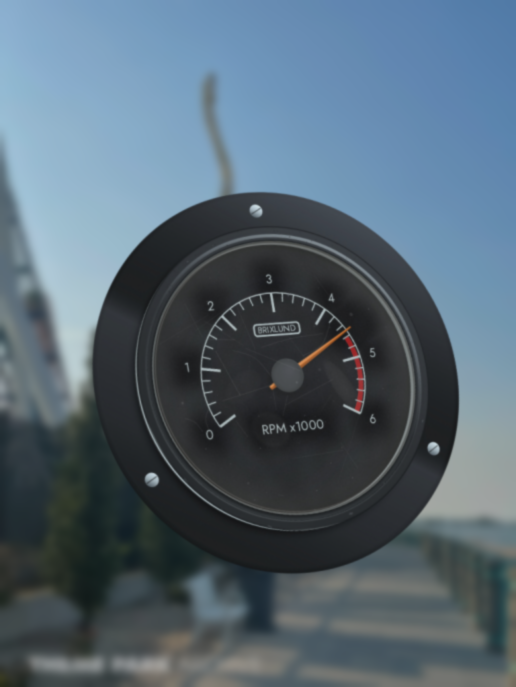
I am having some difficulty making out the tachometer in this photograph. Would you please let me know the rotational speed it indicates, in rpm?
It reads 4500 rpm
